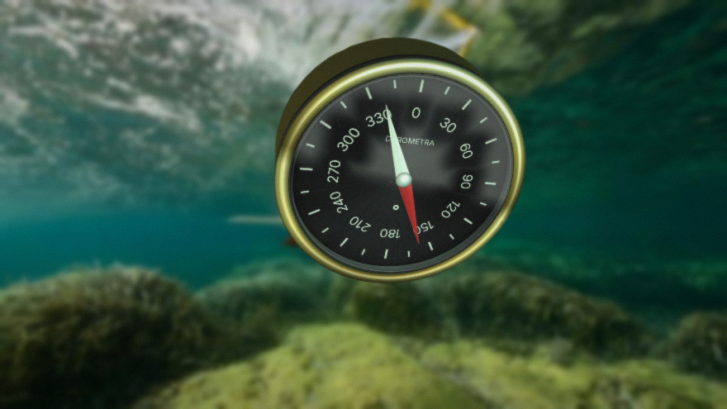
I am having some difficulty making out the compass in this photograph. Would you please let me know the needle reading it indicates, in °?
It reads 157.5 °
